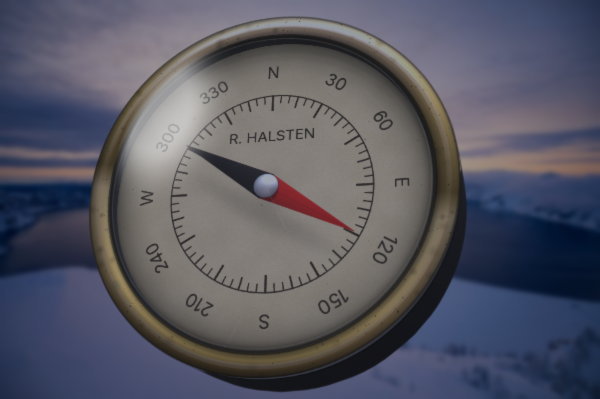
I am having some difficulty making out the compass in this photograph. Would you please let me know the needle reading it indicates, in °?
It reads 120 °
